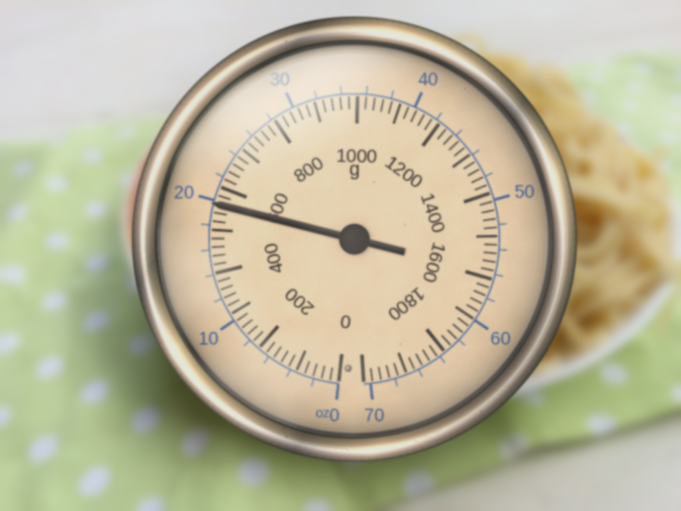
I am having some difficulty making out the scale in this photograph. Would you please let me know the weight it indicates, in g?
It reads 560 g
